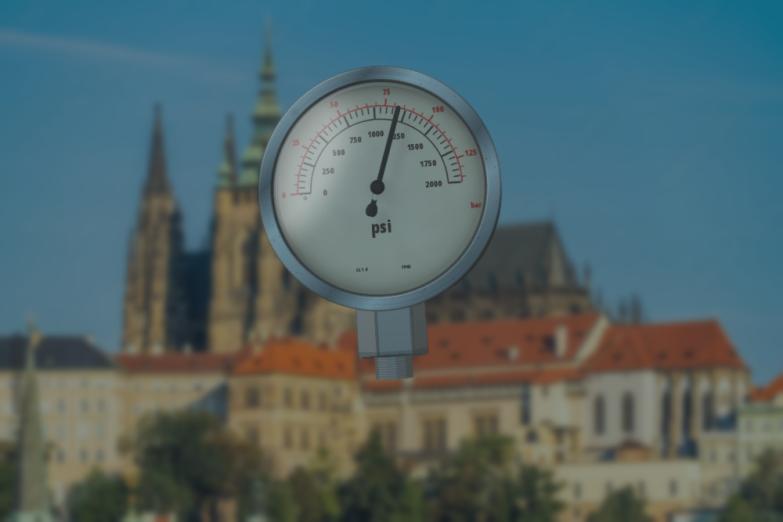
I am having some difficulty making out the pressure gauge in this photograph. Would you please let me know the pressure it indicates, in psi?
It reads 1200 psi
